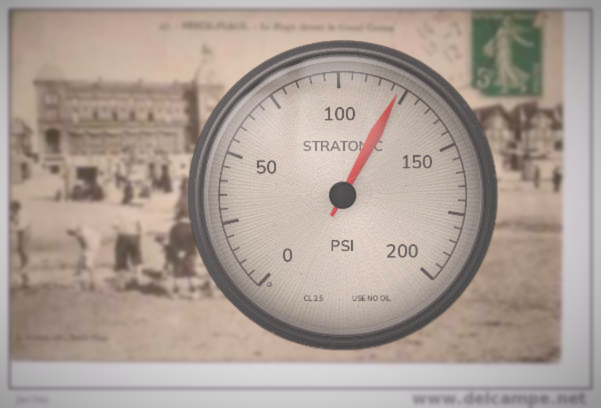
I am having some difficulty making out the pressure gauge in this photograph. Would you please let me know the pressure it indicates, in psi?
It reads 122.5 psi
